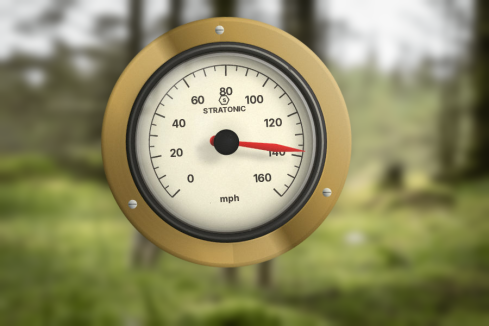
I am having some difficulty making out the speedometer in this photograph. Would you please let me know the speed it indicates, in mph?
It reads 137.5 mph
